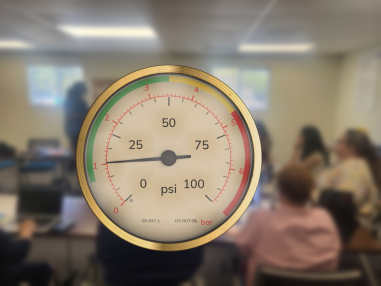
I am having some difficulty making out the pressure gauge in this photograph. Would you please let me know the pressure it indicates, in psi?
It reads 15 psi
